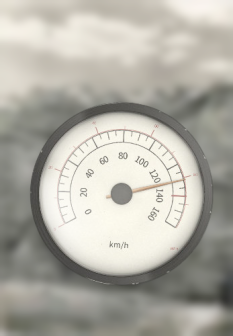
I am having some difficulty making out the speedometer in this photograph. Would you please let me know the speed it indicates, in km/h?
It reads 130 km/h
